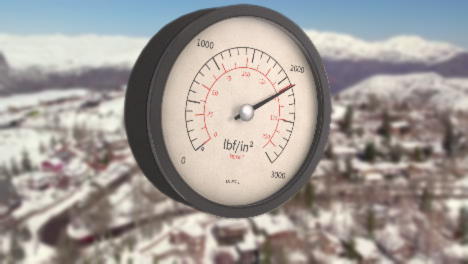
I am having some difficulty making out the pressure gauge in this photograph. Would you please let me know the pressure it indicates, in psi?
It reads 2100 psi
